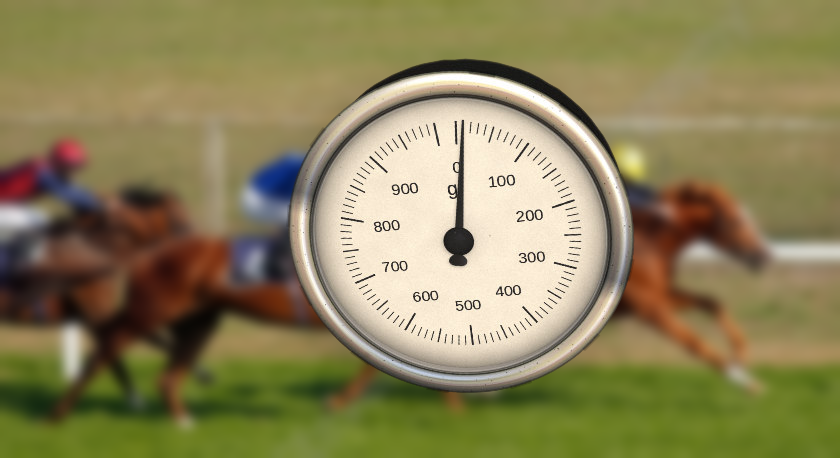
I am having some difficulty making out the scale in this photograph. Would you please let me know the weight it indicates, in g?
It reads 10 g
